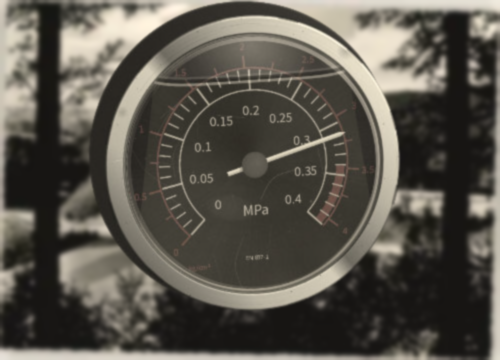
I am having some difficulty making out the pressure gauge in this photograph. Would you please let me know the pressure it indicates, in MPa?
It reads 0.31 MPa
